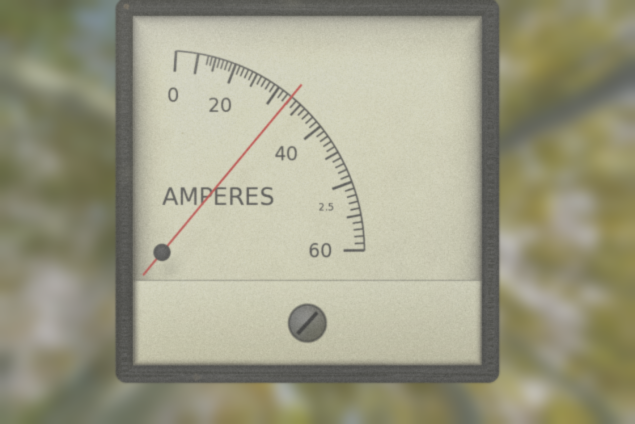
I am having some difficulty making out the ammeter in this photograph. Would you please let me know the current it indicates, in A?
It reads 33 A
